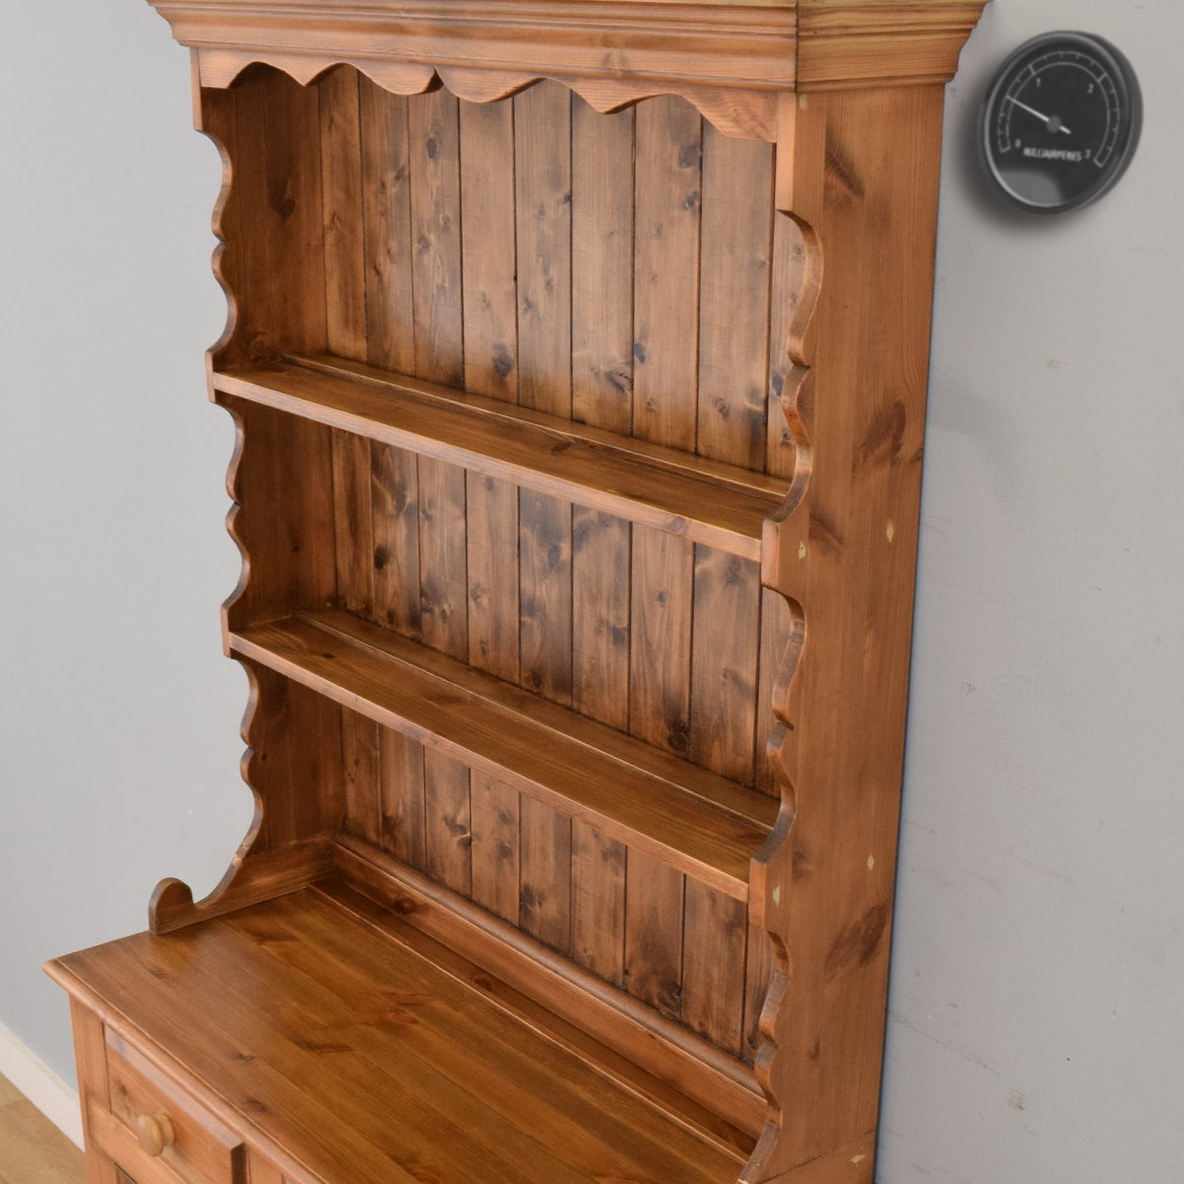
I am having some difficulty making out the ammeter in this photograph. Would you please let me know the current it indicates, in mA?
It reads 0.6 mA
